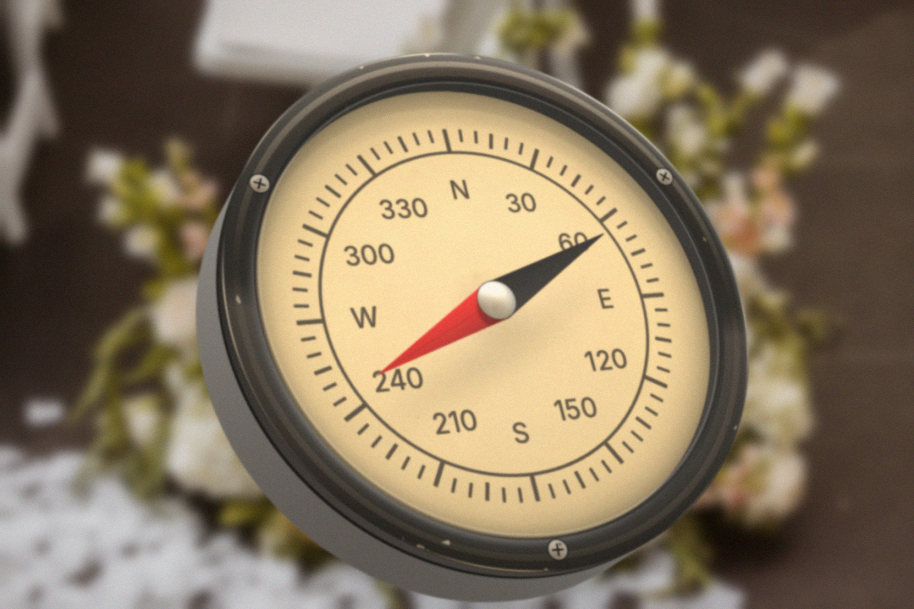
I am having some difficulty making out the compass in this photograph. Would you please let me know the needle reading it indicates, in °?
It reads 245 °
